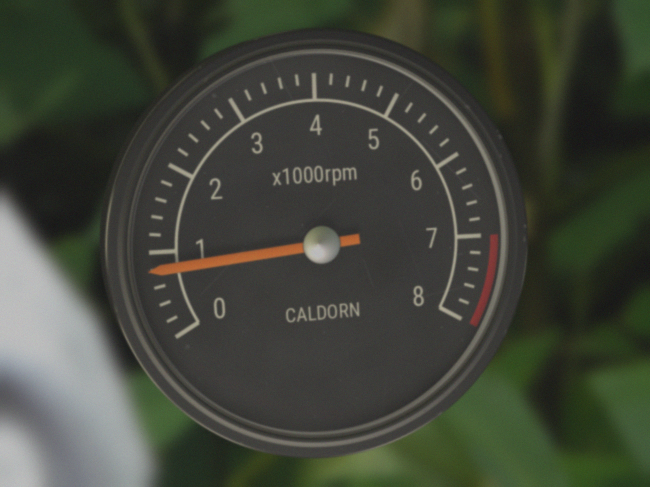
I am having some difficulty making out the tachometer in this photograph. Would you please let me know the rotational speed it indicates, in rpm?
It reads 800 rpm
